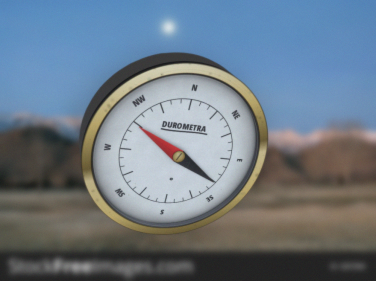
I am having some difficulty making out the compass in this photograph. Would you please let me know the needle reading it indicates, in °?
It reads 300 °
